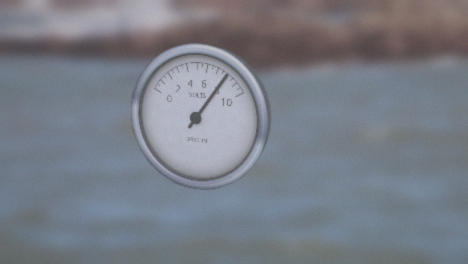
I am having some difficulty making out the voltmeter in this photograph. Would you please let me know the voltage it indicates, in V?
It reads 8 V
